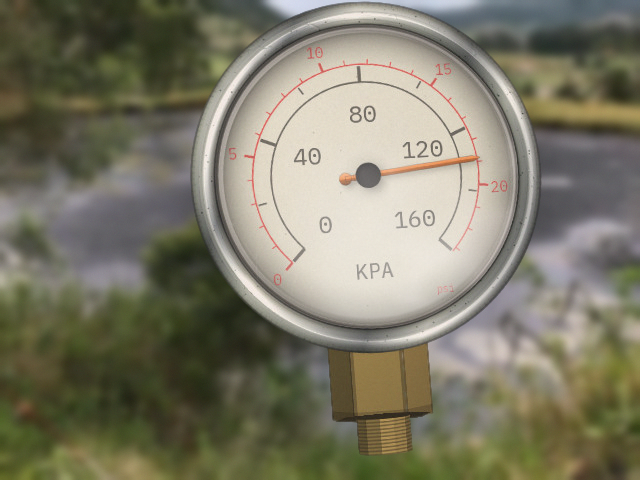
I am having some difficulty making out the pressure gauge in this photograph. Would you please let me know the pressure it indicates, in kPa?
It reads 130 kPa
